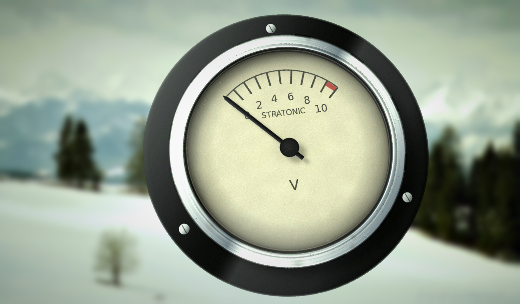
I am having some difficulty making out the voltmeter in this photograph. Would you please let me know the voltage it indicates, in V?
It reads 0 V
